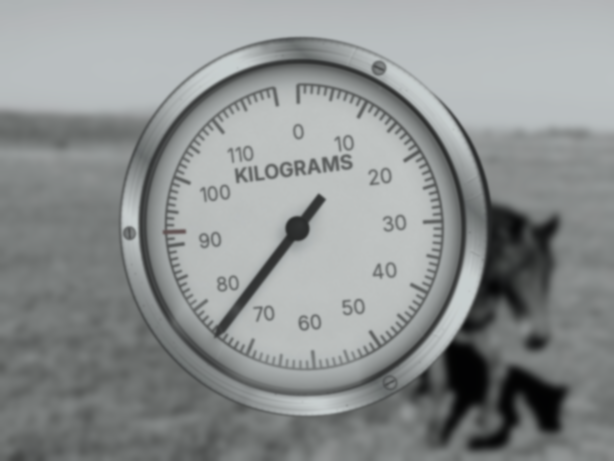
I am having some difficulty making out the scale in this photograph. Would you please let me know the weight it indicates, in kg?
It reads 75 kg
